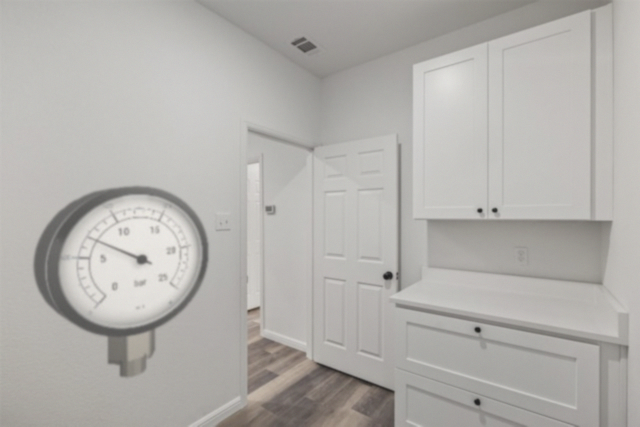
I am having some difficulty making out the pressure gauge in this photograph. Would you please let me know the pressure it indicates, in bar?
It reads 7 bar
